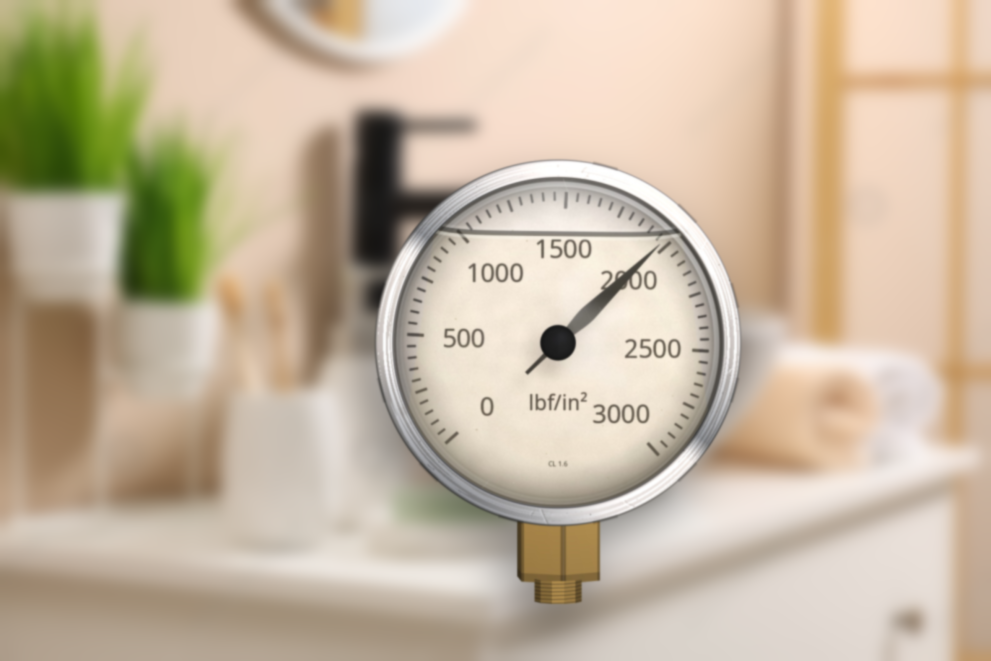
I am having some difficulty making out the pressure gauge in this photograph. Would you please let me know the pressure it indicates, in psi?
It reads 1975 psi
